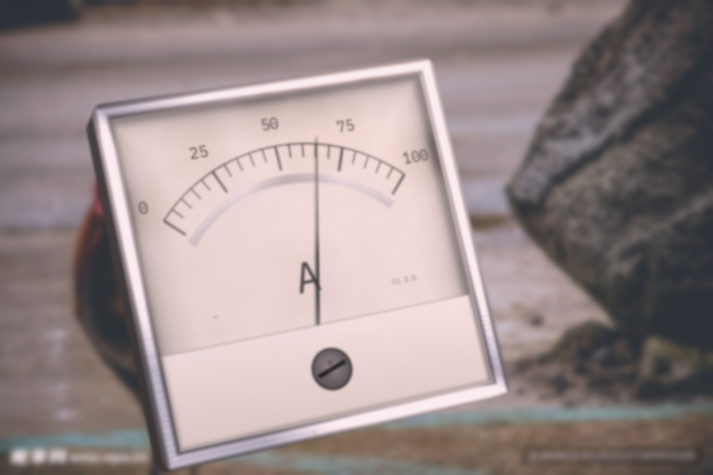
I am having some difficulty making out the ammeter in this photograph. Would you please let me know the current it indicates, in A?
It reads 65 A
